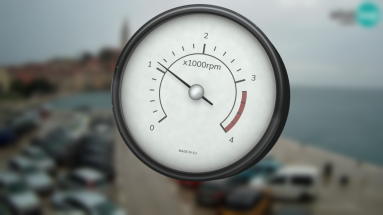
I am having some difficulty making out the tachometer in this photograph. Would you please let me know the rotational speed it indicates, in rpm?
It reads 1100 rpm
